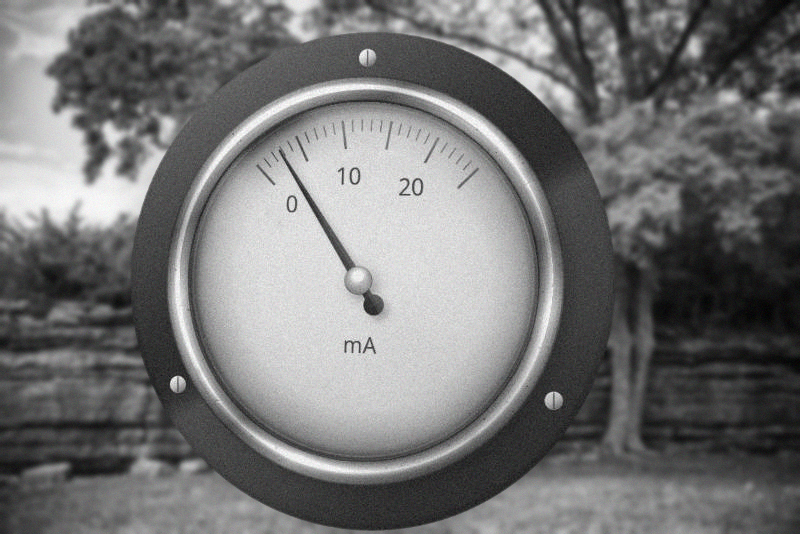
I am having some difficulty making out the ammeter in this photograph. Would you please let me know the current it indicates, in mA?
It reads 3 mA
